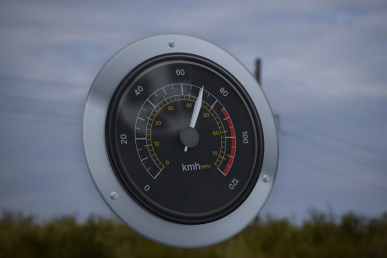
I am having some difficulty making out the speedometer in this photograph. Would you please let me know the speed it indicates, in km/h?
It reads 70 km/h
